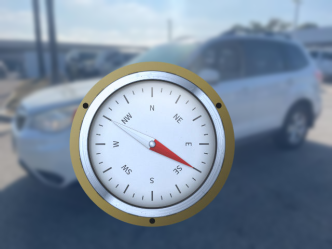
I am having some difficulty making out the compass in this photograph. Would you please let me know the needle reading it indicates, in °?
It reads 120 °
